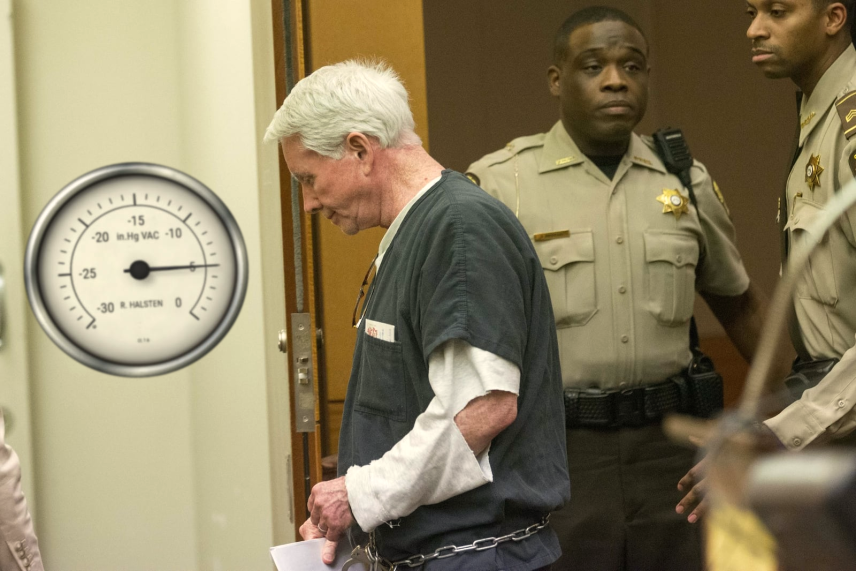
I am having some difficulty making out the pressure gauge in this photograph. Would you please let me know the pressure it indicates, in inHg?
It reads -5 inHg
